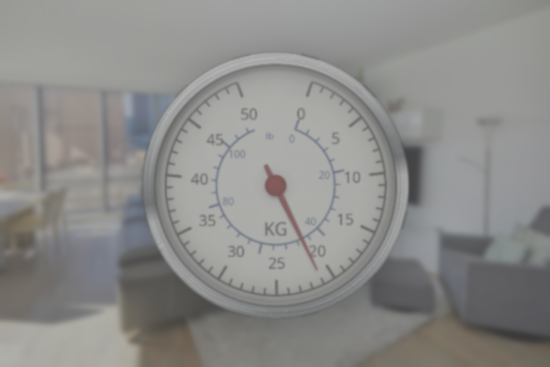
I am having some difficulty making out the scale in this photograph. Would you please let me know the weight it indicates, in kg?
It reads 21 kg
